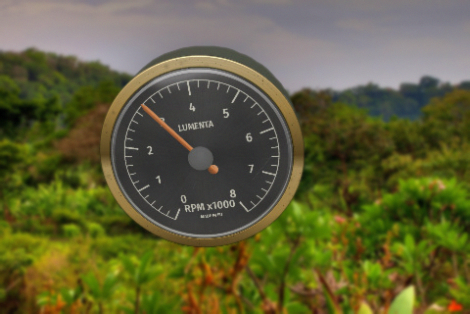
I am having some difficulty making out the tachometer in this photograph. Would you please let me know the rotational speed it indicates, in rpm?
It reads 3000 rpm
